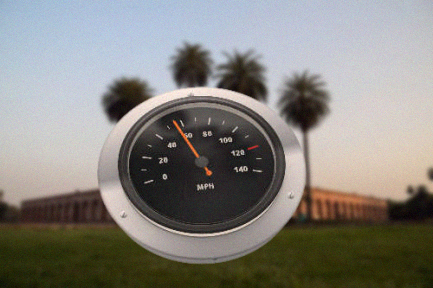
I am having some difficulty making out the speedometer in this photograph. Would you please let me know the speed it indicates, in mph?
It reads 55 mph
